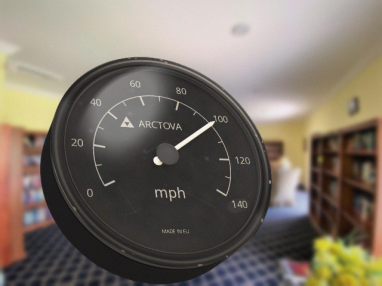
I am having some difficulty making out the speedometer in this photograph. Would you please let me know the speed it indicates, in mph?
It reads 100 mph
